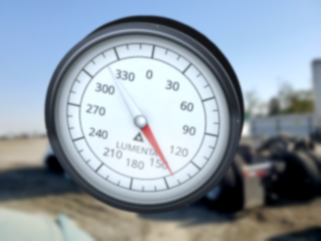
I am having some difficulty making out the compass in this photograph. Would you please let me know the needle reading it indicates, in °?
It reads 140 °
